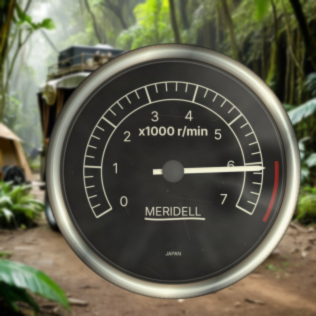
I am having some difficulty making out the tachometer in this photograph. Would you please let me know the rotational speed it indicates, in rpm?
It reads 6100 rpm
